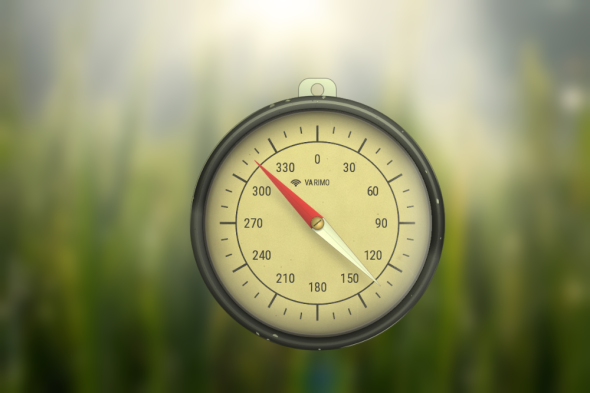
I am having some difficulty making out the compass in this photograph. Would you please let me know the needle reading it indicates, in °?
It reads 315 °
